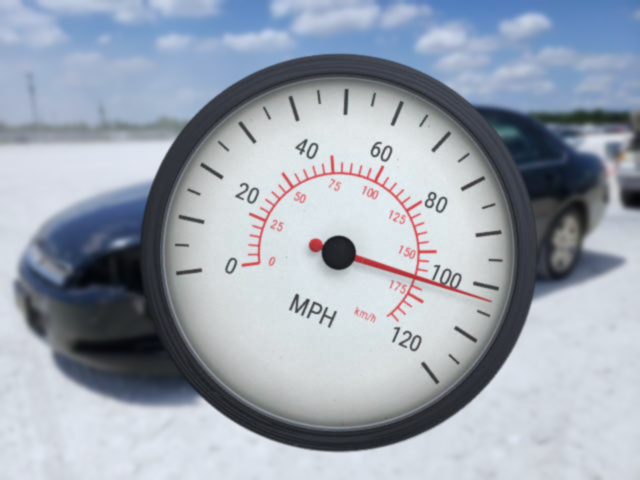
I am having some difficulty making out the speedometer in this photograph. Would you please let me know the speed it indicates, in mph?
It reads 102.5 mph
